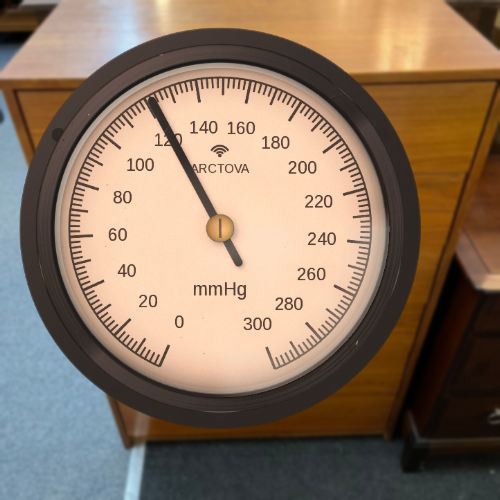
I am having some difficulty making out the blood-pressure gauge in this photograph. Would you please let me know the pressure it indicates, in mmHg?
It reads 122 mmHg
